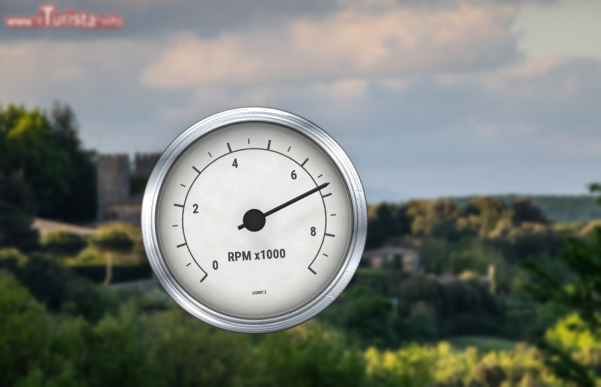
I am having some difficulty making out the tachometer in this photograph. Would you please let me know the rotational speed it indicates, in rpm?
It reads 6750 rpm
